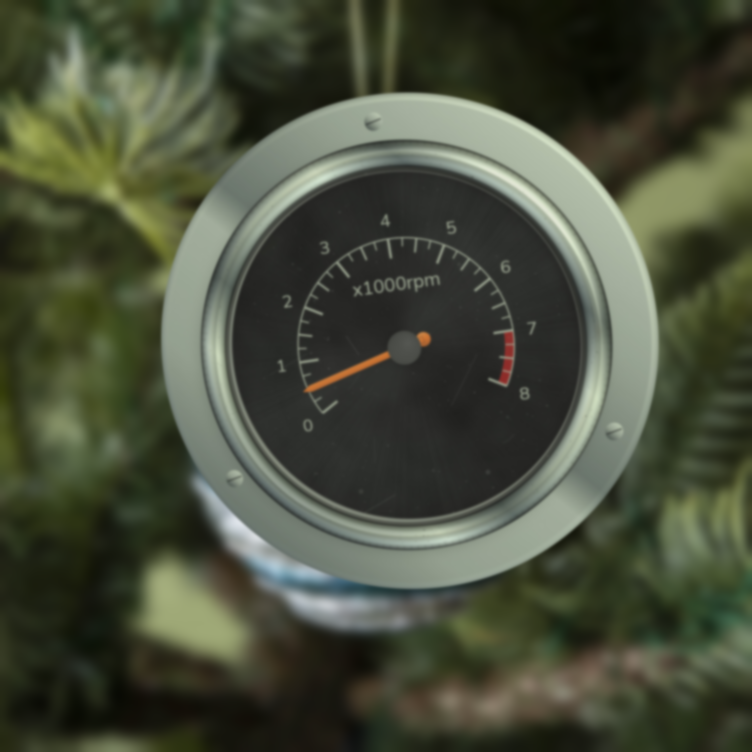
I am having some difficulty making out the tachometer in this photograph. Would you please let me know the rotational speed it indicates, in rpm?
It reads 500 rpm
